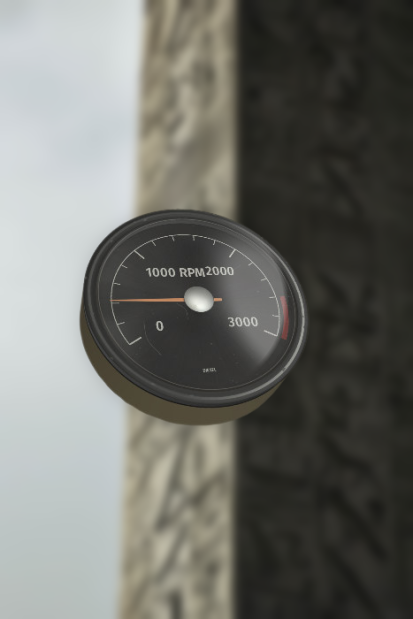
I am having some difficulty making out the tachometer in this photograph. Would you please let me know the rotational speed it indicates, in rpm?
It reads 400 rpm
